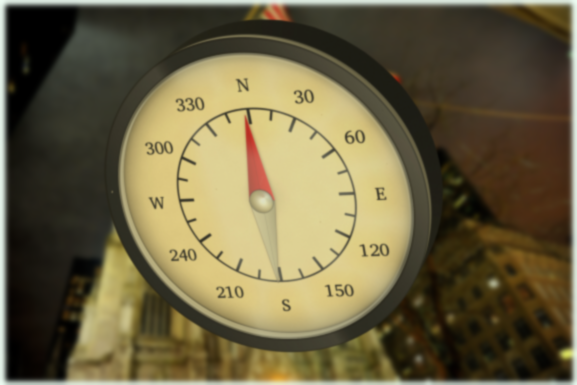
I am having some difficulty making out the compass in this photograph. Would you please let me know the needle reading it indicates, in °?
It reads 0 °
